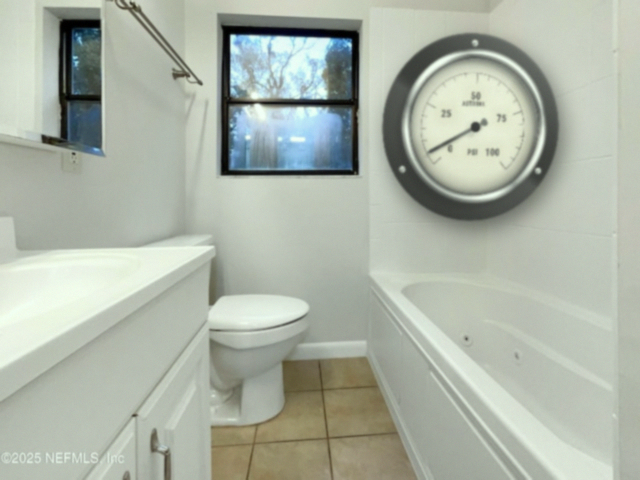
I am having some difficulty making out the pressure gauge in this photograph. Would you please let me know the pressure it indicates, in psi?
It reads 5 psi
